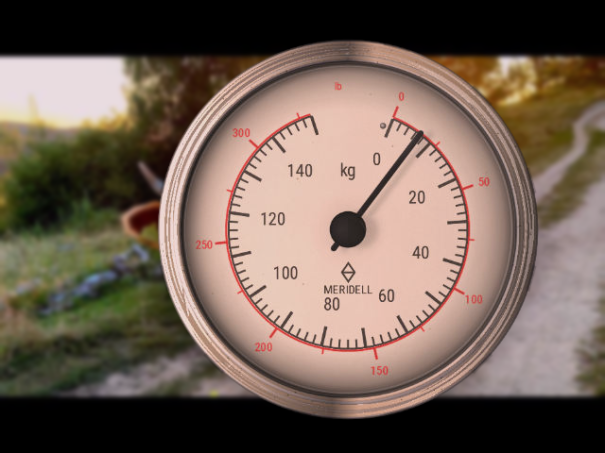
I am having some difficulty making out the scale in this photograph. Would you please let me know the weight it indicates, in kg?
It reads 7 kg
